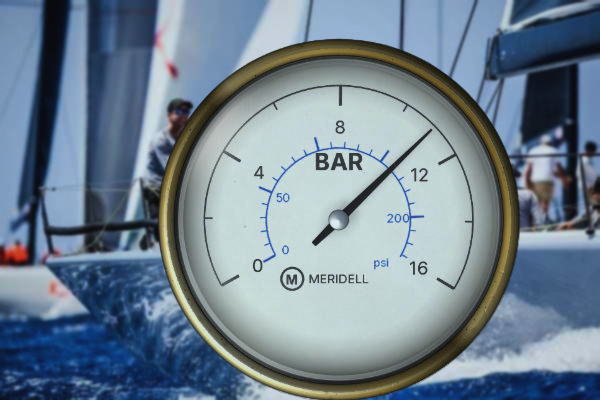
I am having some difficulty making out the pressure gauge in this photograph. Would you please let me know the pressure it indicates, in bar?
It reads 11 bar
